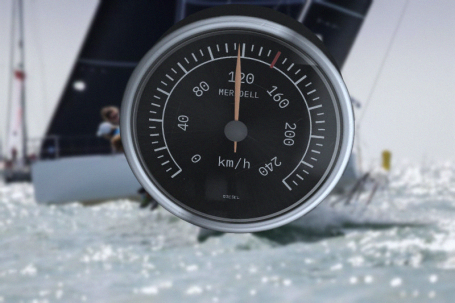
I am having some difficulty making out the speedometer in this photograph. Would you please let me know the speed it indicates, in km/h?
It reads 117.5 km/h
